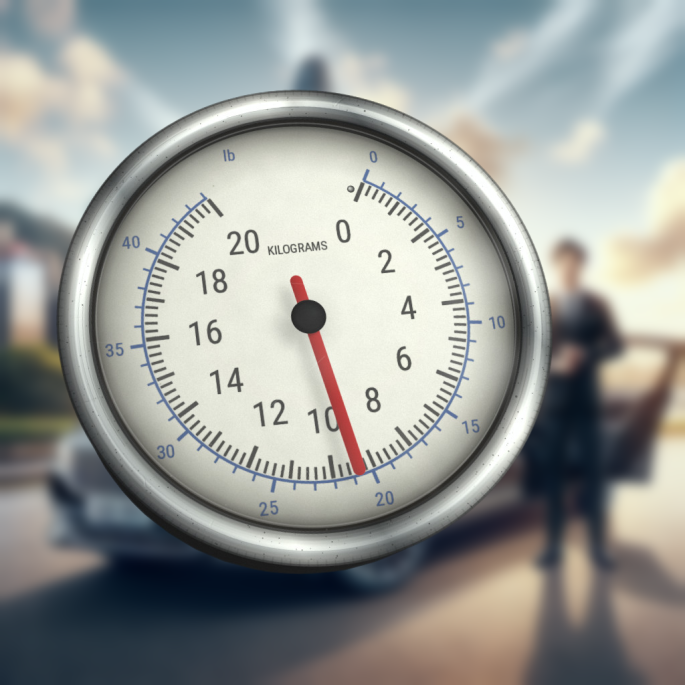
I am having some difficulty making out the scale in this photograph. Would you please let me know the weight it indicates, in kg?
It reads 9.4 kg
